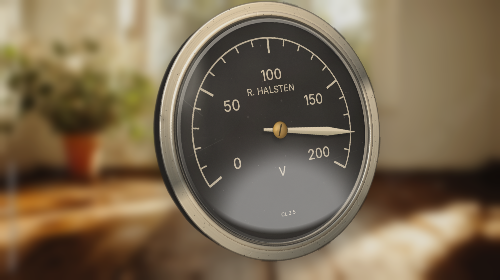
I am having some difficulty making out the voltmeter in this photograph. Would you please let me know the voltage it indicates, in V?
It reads 180 V
